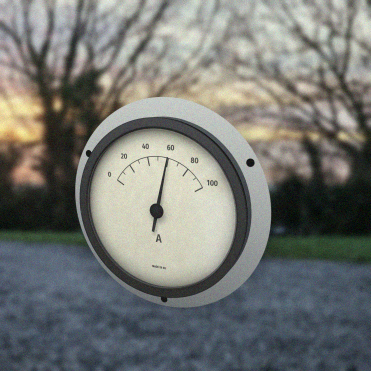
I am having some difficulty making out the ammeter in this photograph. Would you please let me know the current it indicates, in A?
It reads 60 A
